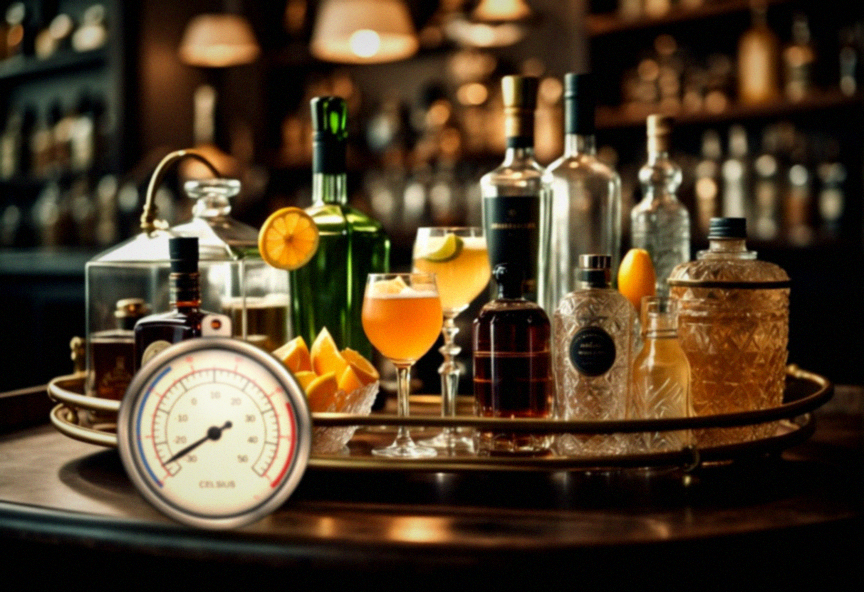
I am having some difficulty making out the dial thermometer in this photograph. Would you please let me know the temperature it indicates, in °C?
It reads -26 °C
